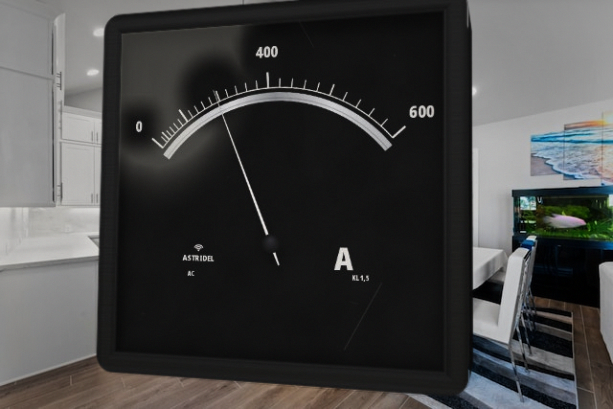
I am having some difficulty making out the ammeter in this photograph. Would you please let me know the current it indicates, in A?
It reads 300 A
